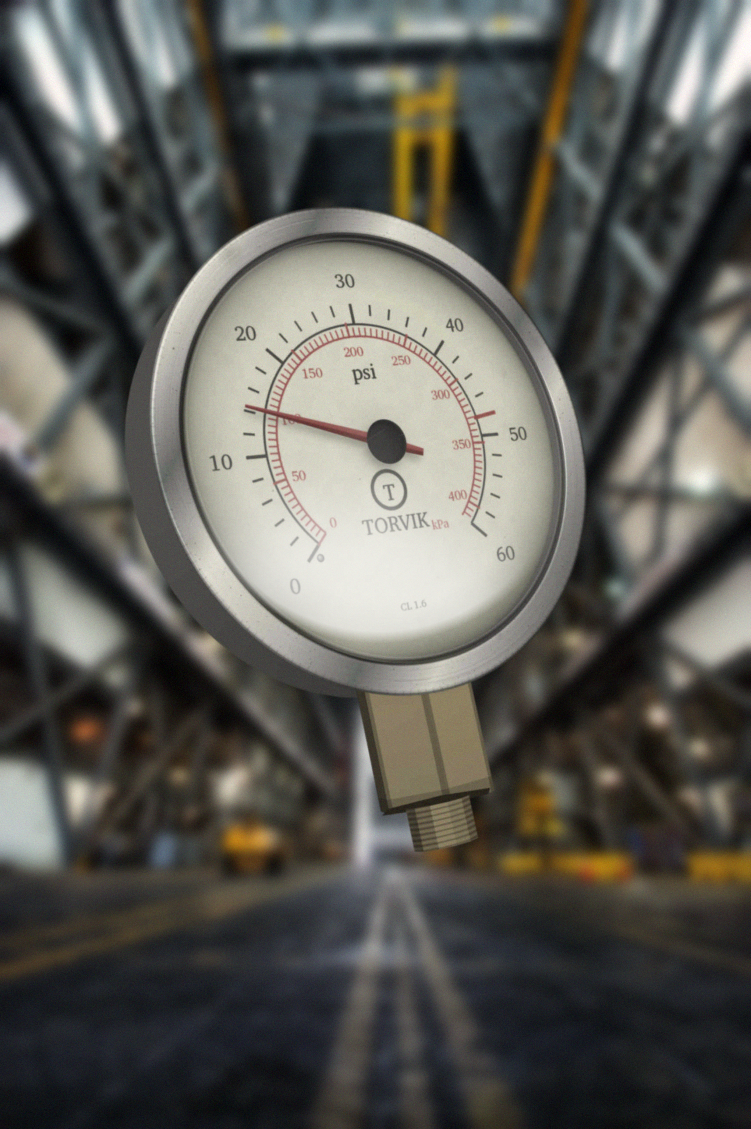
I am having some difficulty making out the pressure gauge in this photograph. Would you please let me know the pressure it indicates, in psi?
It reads 14 psi
